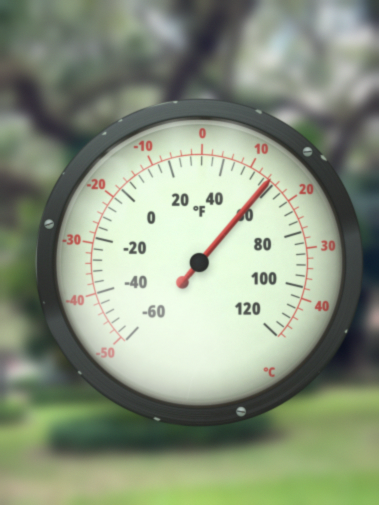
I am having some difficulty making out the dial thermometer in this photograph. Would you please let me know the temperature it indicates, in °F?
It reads 58 °F
